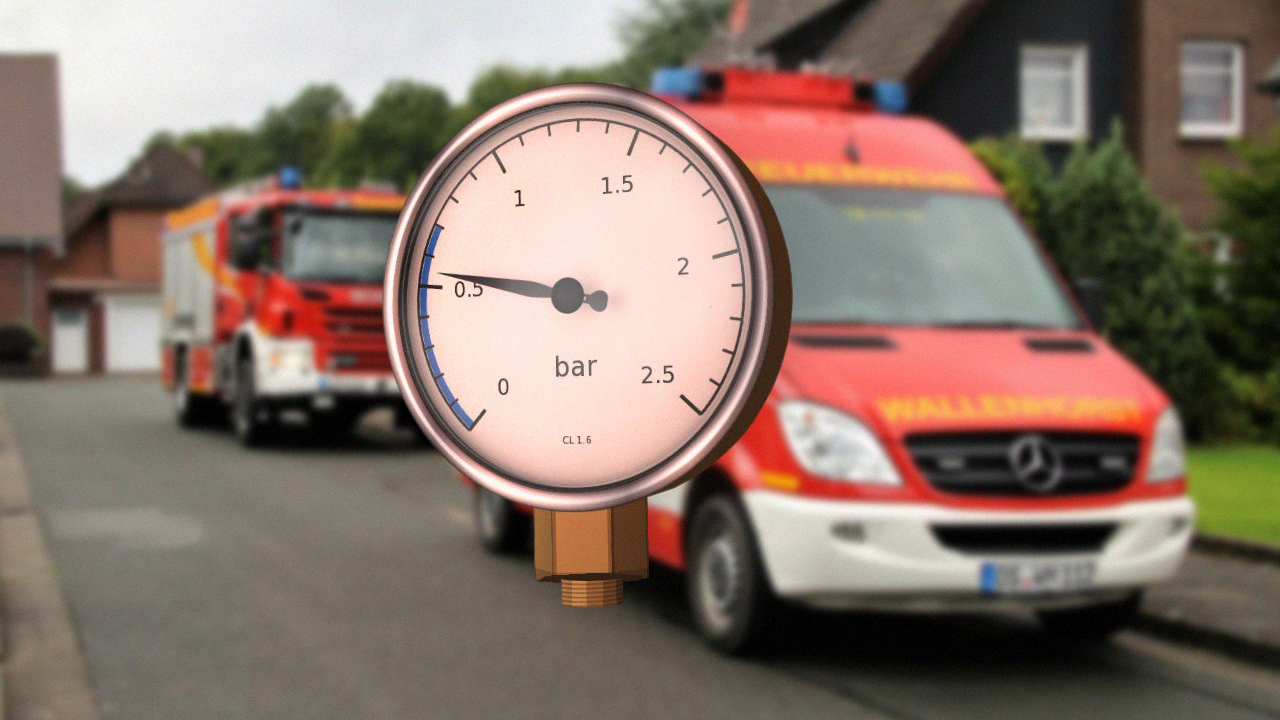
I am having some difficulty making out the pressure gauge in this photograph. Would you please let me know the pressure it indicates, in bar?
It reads 0.55 bar
